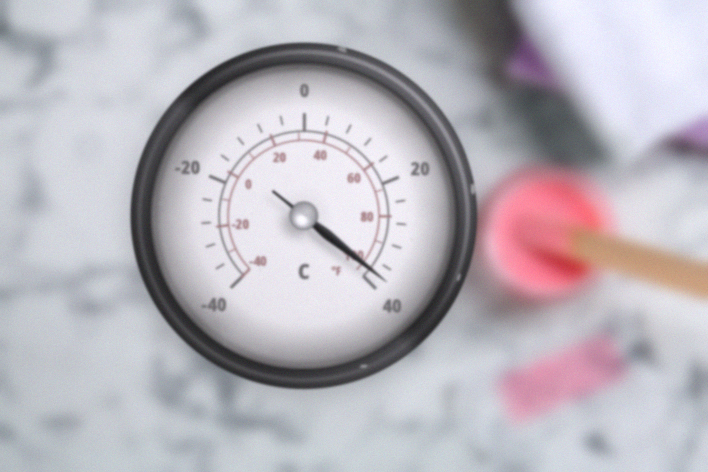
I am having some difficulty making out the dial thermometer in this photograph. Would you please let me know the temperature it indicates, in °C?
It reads 38 °C
